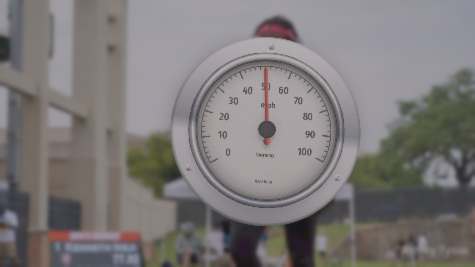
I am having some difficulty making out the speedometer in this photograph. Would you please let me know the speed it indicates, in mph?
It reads 50 mph
